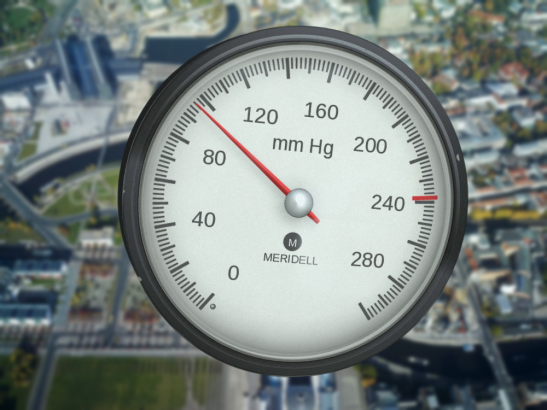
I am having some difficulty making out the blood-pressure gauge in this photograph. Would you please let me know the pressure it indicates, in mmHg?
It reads 96 mmHg
